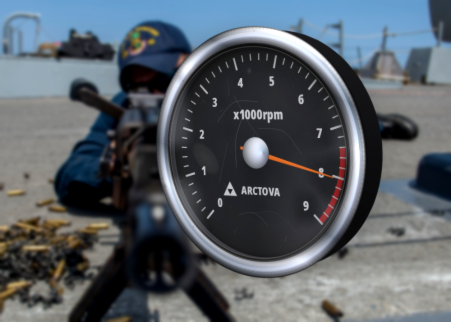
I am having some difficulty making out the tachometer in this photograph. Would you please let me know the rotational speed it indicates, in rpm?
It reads 8000 rpm
